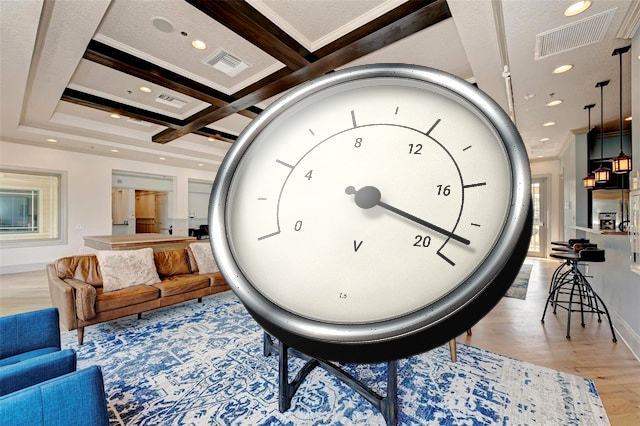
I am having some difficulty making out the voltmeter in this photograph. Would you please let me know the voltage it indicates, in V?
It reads 19 V
